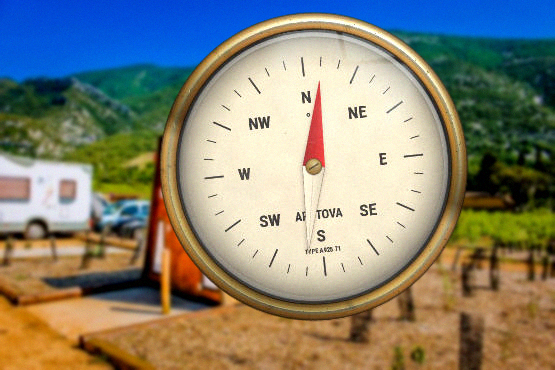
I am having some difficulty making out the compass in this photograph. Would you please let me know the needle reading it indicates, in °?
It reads 10 °
